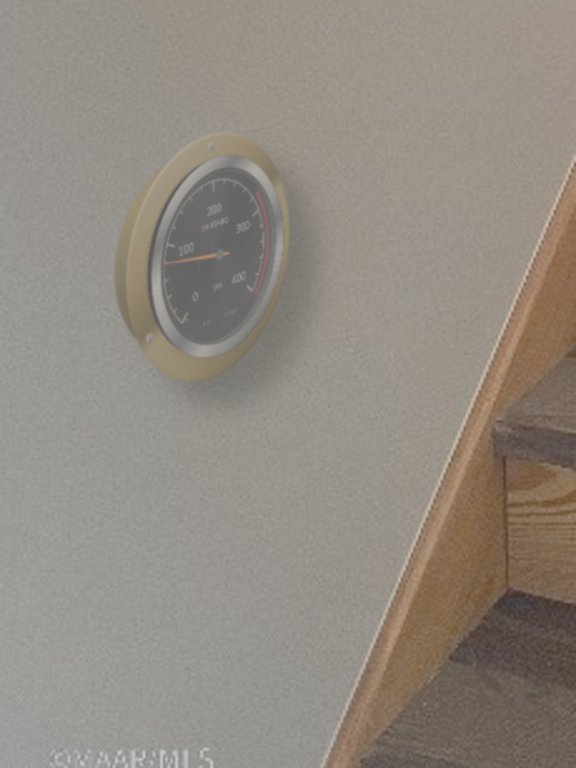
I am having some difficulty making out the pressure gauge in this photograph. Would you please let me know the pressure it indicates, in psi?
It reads 80 psi
